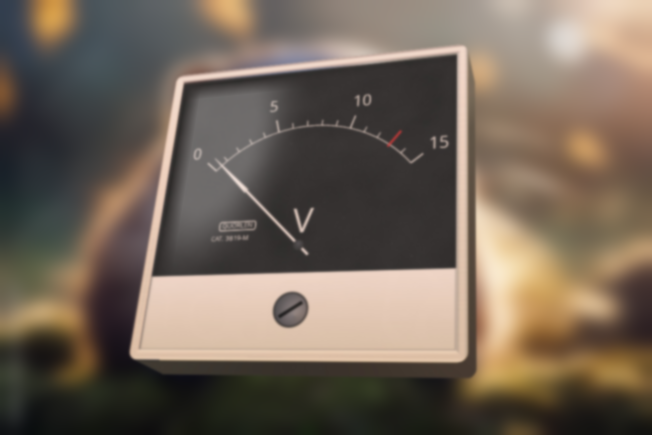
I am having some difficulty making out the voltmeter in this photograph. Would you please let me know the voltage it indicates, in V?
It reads 0.5 V
